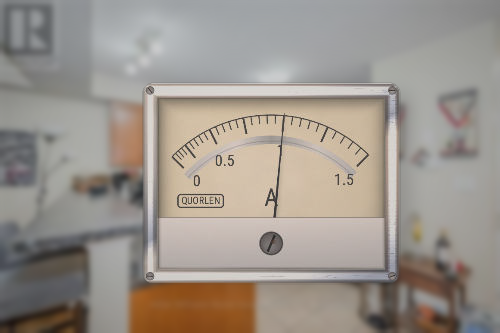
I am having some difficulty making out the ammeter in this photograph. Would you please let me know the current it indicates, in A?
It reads 1 A
